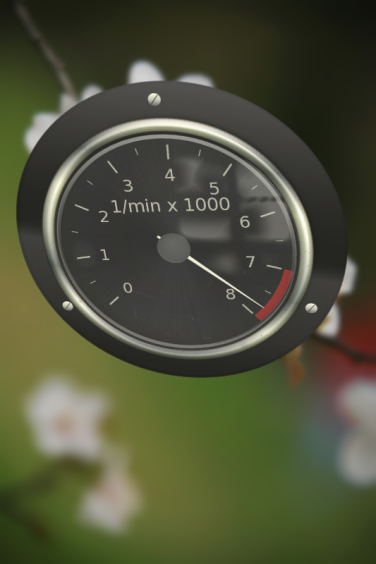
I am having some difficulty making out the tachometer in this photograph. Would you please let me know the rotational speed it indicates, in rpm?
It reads 7750 rpm
